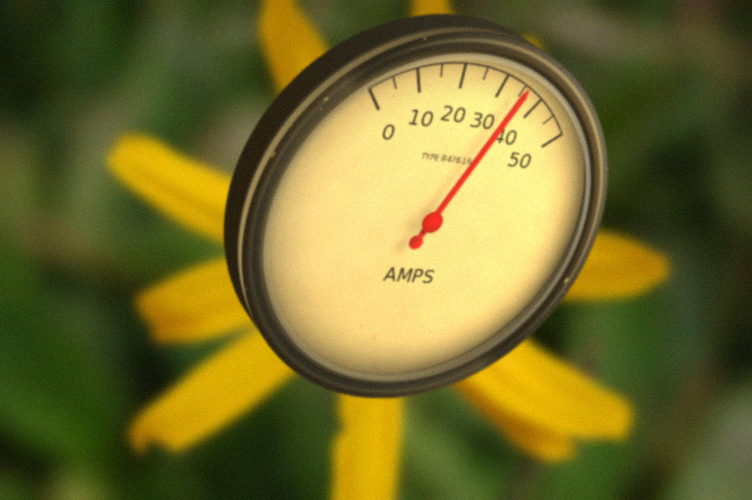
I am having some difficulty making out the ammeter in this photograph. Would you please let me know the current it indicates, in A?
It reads 35 A
